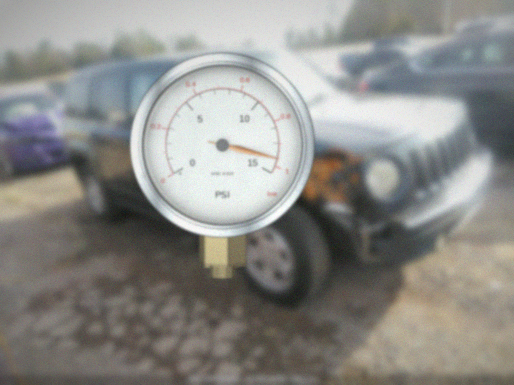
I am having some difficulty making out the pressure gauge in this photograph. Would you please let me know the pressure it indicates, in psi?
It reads 14 psi
